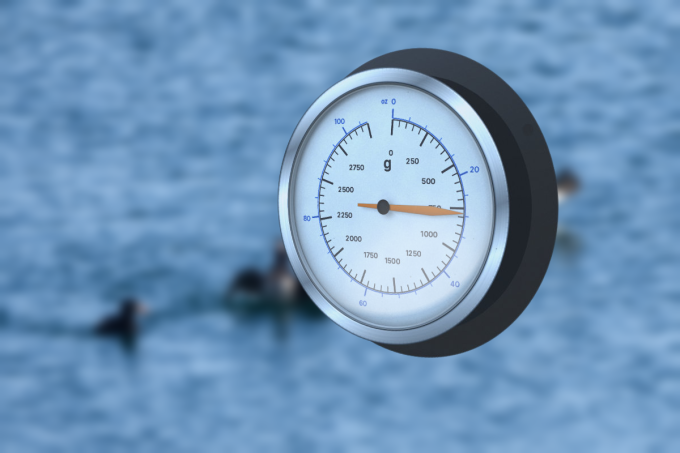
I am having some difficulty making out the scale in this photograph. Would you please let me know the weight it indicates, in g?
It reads 775 g
